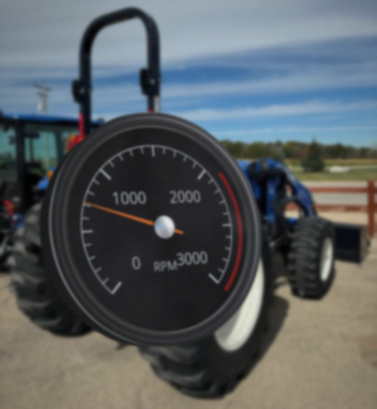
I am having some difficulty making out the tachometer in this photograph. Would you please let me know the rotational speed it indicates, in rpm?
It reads 700 rpm
